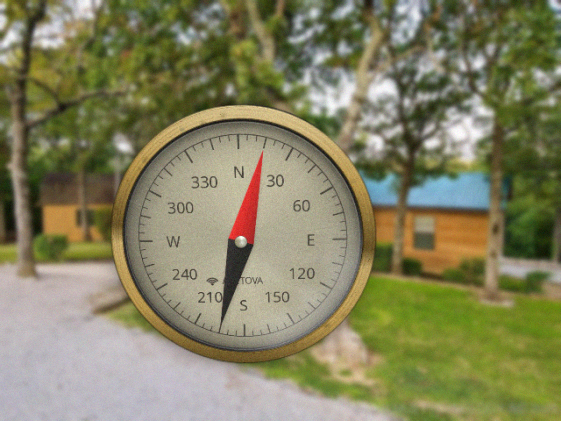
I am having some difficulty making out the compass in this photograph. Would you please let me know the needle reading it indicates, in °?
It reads 15 °
